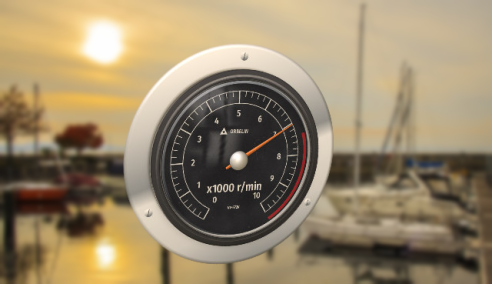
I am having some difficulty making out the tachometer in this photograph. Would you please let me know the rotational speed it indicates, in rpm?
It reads 7000 rpm
